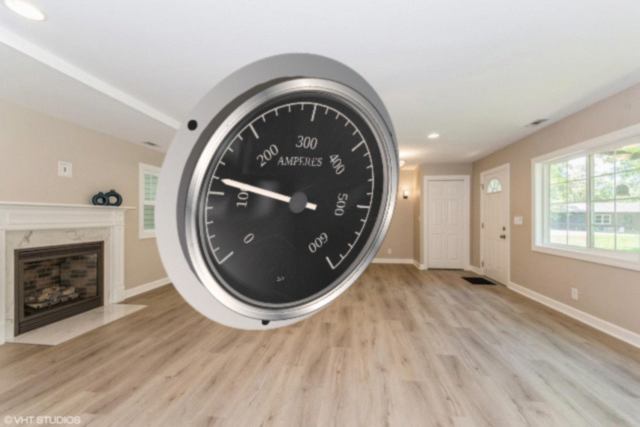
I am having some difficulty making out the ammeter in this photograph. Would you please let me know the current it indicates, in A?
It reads 120 A
